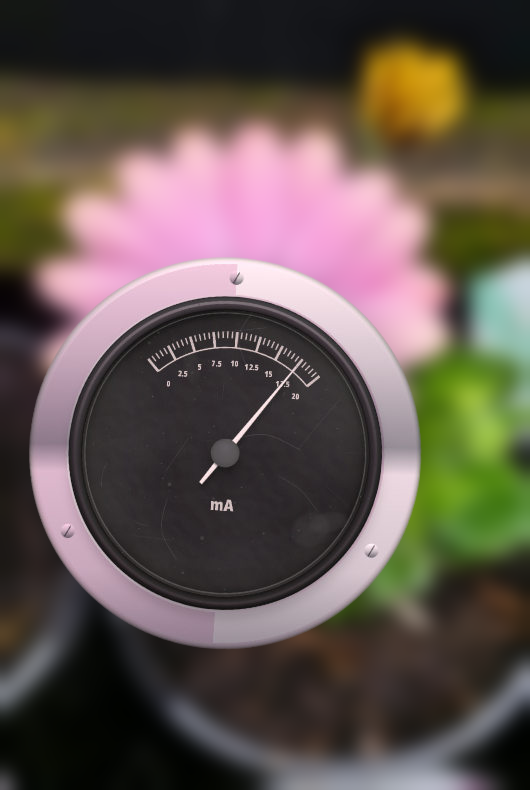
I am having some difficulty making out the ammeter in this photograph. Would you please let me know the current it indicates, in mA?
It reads 17.5 mA
